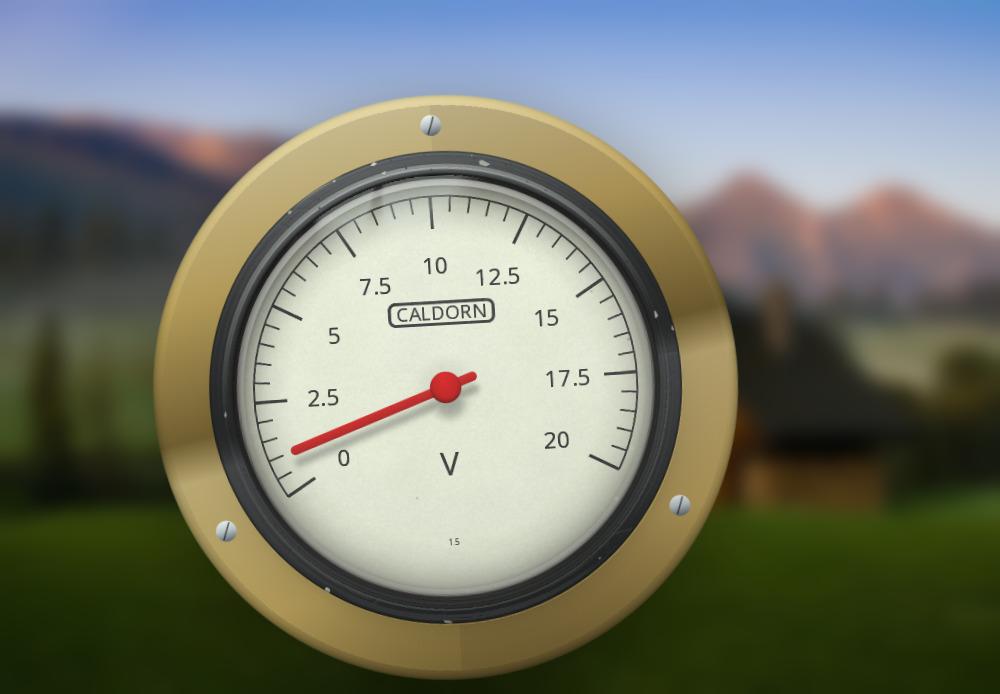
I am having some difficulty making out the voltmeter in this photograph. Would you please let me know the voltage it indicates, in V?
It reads 1 V
